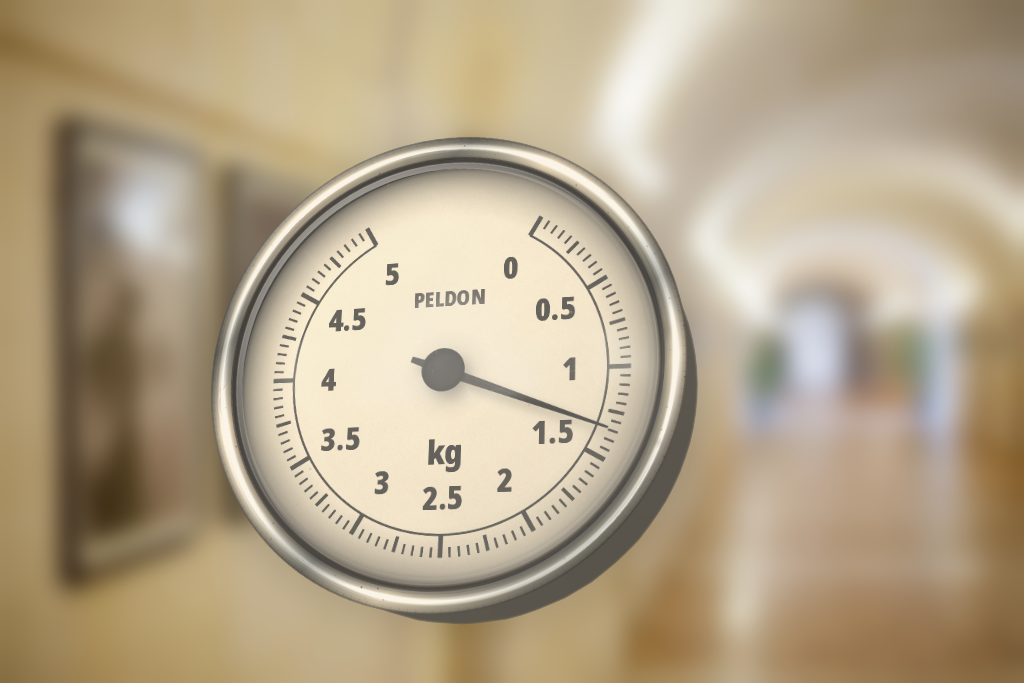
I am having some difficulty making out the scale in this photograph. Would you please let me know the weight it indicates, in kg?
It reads 1.35 kg
